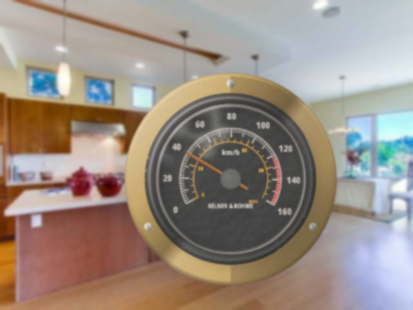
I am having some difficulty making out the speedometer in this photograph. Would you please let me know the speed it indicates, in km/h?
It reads 40 km/h
